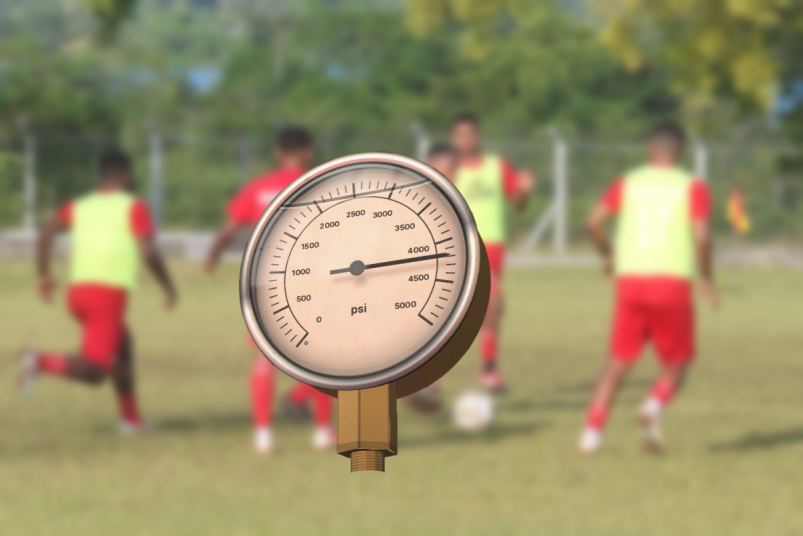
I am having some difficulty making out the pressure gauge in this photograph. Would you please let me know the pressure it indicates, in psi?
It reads 4200 psi
